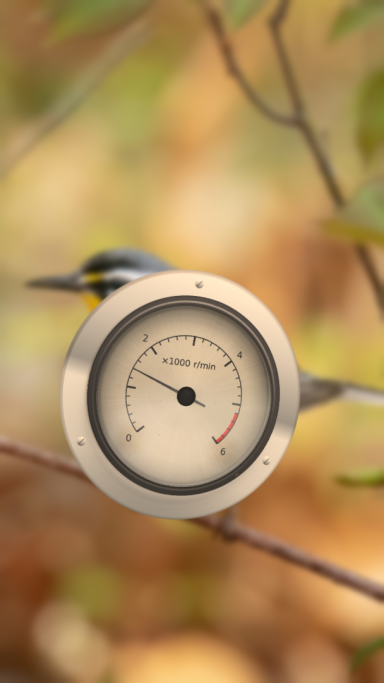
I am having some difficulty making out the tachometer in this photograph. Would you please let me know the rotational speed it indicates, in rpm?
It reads 1400 rpm
